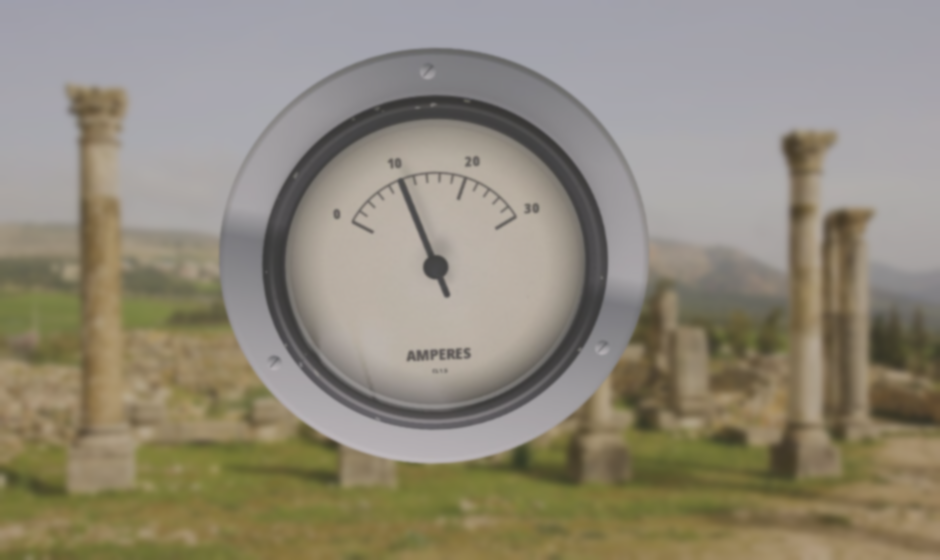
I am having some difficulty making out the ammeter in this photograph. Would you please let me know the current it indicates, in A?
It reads 10 A
